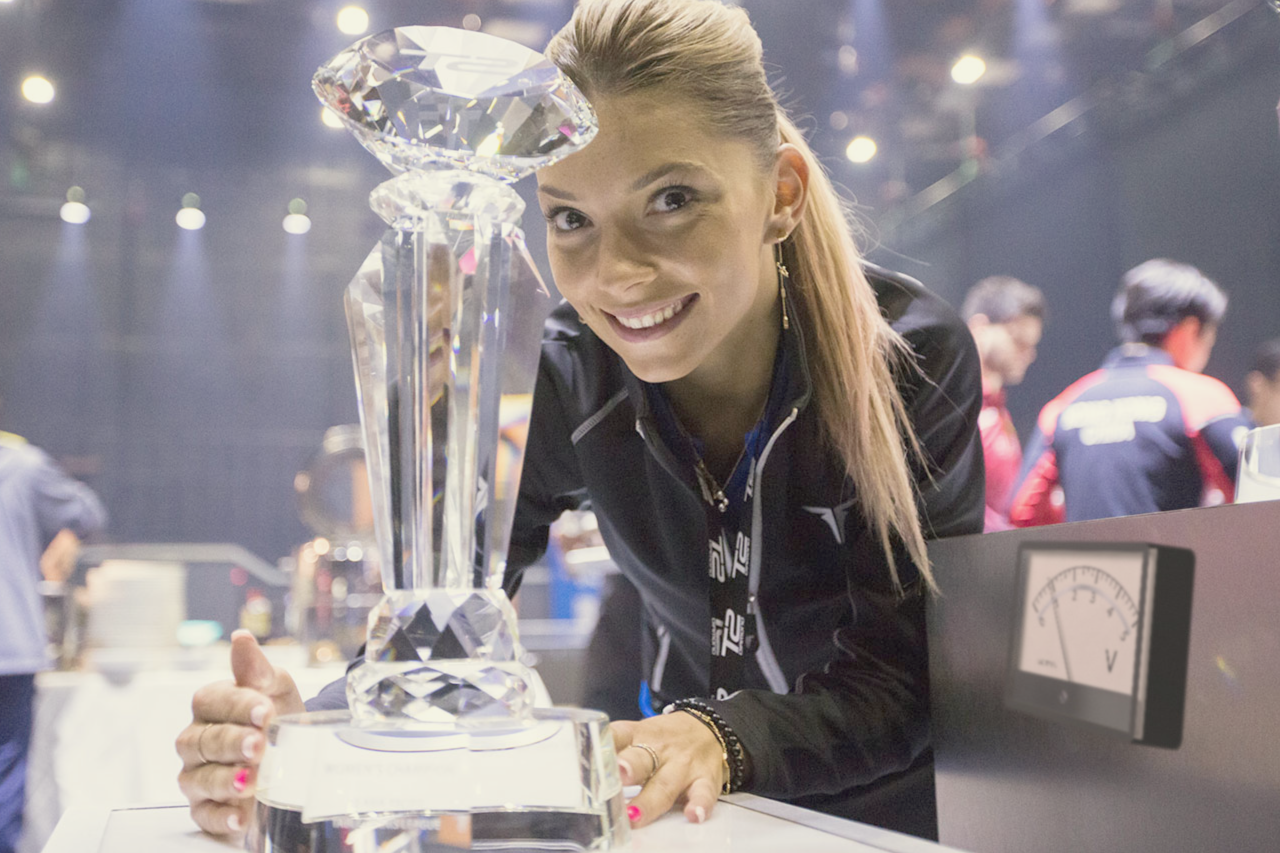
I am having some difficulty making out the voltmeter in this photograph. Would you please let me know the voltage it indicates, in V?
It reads 1 V
